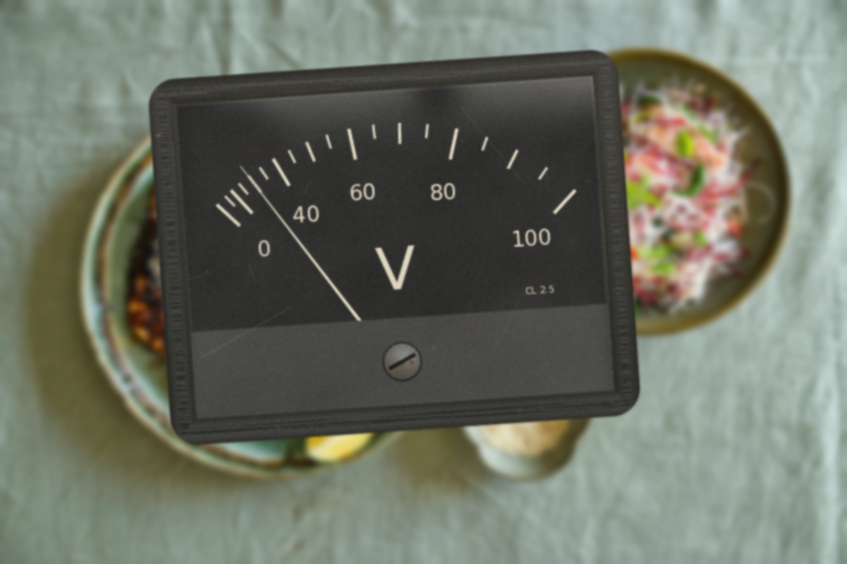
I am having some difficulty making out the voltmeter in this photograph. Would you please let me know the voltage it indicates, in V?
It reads 30 V
